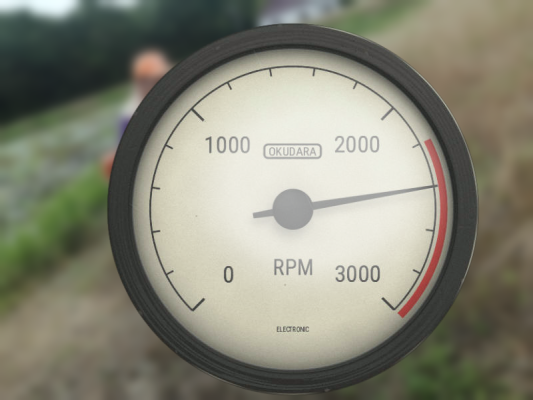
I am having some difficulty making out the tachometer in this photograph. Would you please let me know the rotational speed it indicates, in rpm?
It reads 2400 rpm
